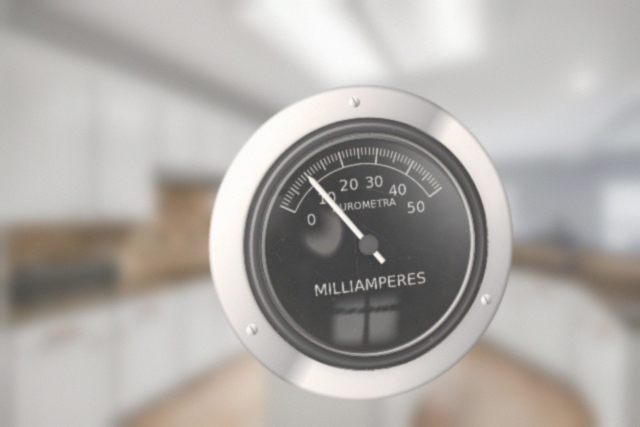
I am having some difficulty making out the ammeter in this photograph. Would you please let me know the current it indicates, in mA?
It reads 10 mA
